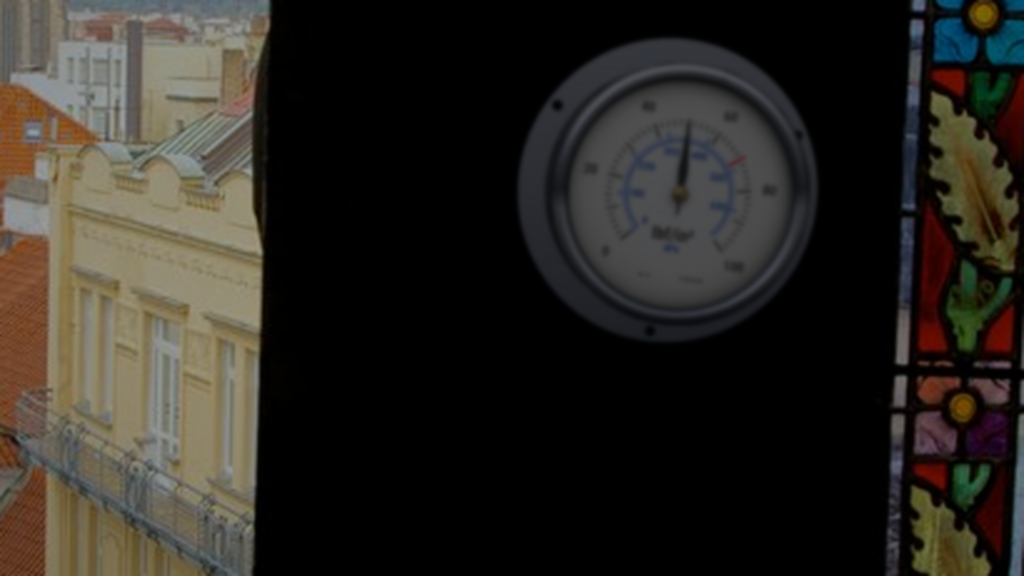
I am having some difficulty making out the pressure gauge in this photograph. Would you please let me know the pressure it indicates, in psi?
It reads 50 psi
